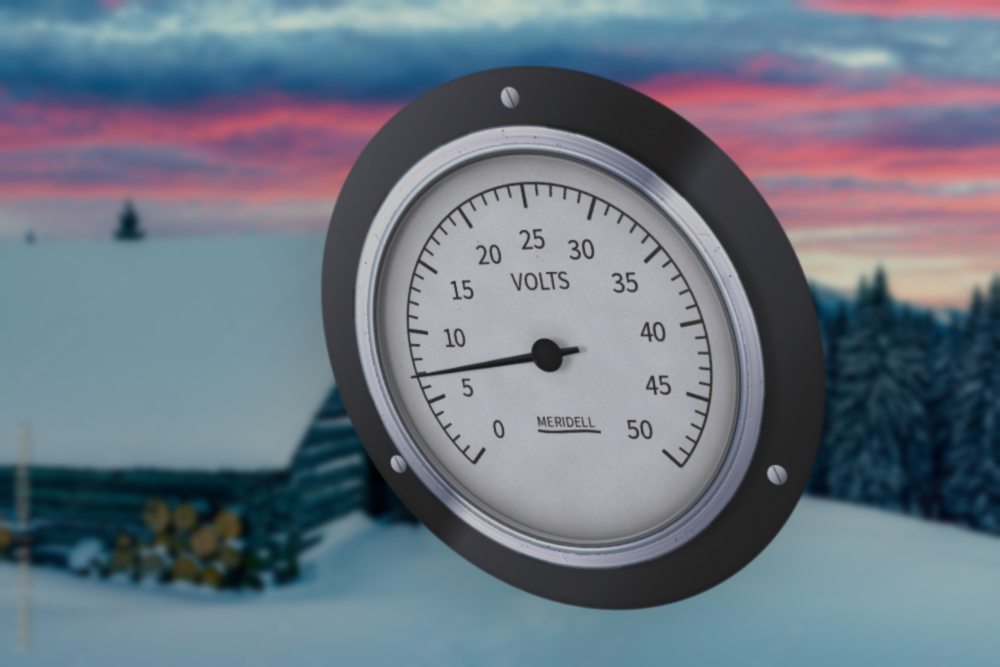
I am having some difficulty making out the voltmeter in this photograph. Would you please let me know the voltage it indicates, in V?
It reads 7 V
